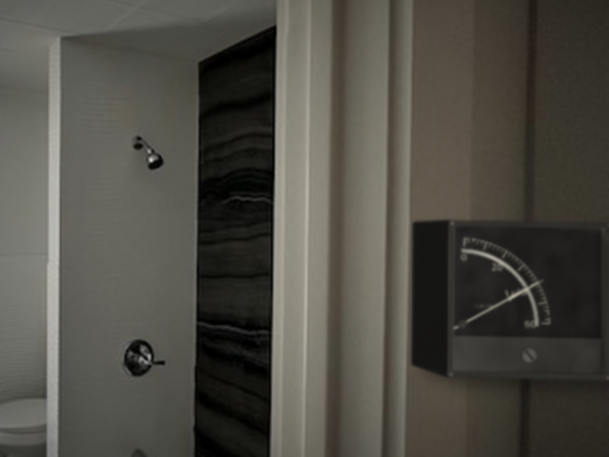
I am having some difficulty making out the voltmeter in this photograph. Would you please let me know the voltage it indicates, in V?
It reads 40 V
